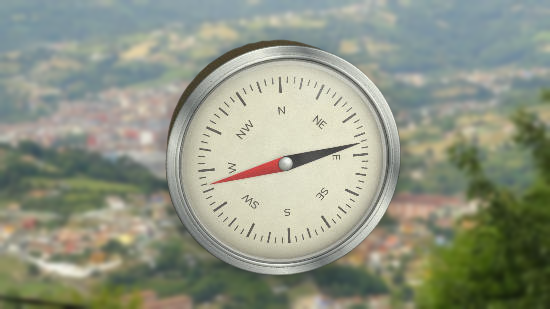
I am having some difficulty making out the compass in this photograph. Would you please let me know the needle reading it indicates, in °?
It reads 260 °
